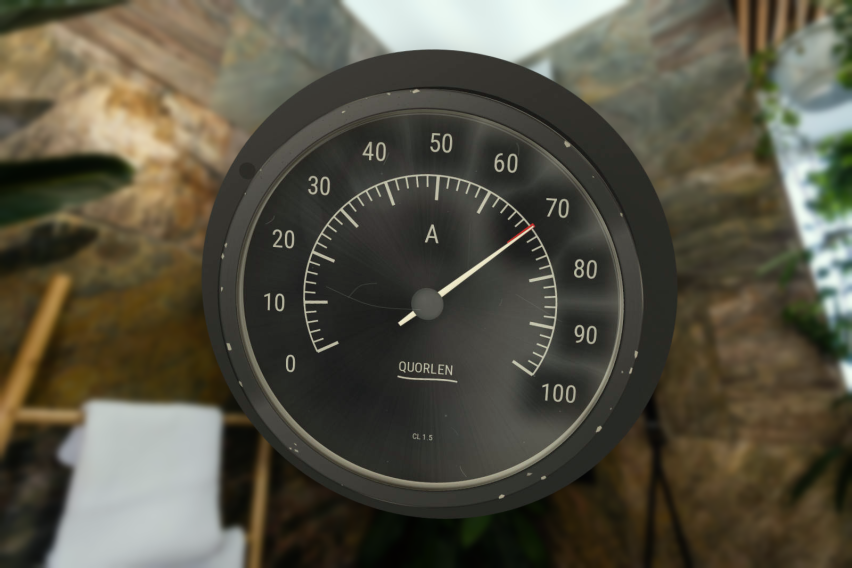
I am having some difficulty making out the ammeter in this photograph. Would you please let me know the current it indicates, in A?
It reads 70 A
